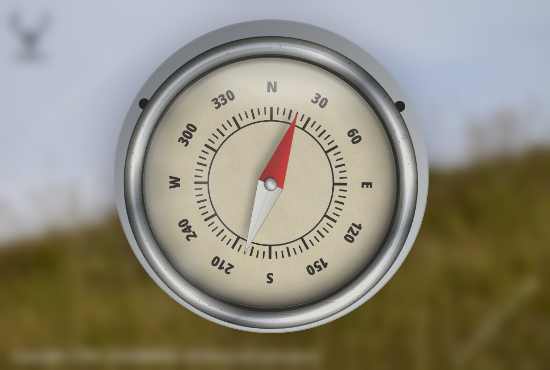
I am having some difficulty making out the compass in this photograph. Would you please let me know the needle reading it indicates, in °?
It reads 20 °
